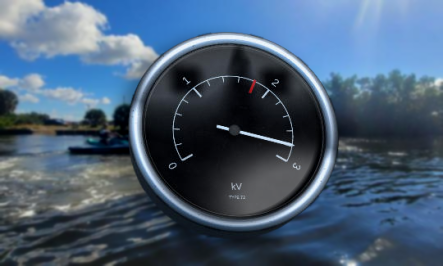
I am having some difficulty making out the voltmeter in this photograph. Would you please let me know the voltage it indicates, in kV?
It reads 2.8 kV
